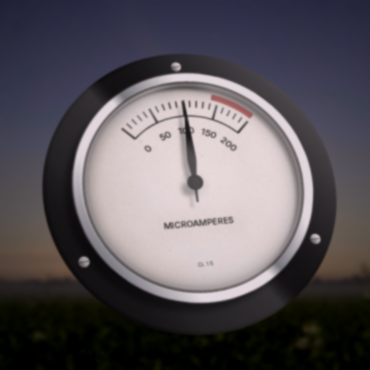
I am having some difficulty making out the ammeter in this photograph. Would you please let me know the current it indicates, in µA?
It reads 100 µA
